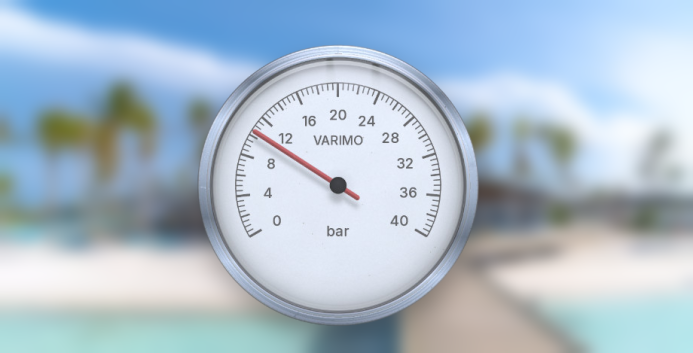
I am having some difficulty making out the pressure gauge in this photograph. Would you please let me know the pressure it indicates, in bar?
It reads 10.5 bar
